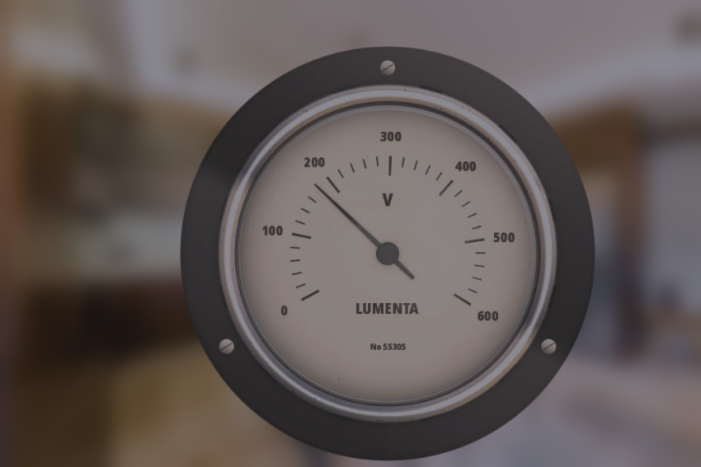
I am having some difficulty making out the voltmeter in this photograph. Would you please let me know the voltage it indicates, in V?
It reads 180 V
